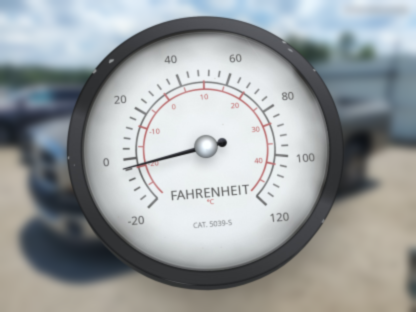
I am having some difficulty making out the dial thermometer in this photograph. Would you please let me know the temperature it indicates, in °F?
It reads -4 °F
